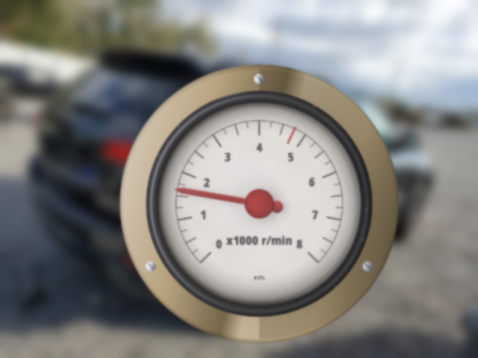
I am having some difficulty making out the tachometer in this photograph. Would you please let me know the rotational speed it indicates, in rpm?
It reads 1625 rpm
